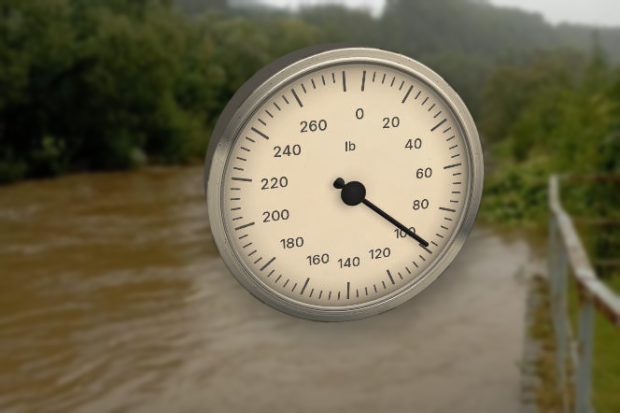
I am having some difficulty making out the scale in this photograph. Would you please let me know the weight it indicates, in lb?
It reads 98 lb
